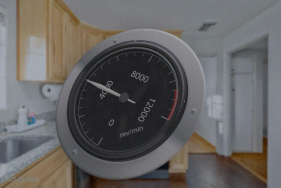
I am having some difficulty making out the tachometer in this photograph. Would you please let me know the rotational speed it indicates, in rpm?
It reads 4000 rpm
